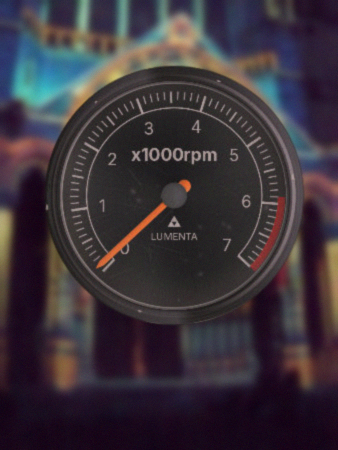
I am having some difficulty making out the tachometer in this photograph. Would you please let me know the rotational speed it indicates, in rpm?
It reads 100 rpm
